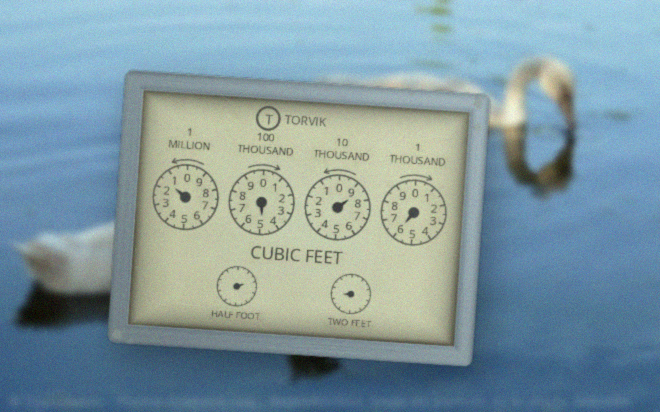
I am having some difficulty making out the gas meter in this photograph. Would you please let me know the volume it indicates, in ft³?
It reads 148600 ft³
